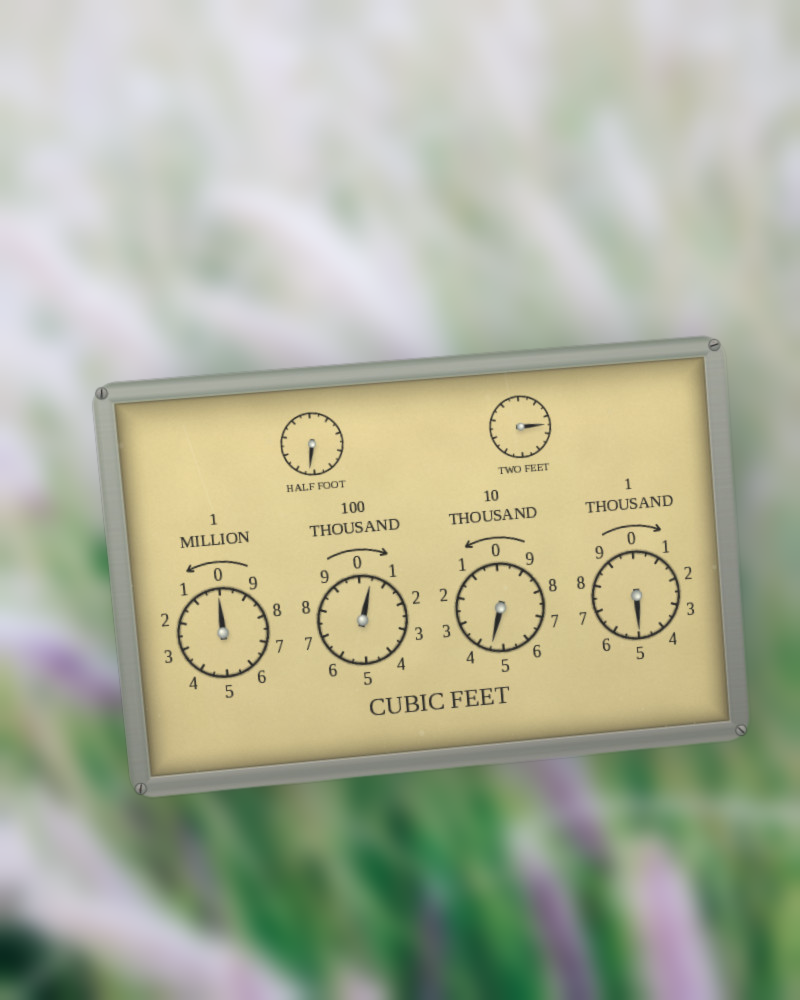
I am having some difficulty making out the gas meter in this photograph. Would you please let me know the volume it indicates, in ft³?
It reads 4500 ft³
